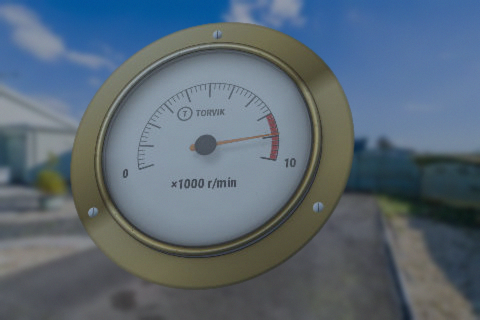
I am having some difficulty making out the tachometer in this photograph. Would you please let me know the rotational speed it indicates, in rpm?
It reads 9000 rpm
